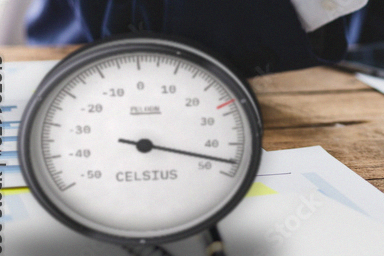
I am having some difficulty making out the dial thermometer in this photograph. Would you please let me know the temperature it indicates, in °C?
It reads 45 °C
